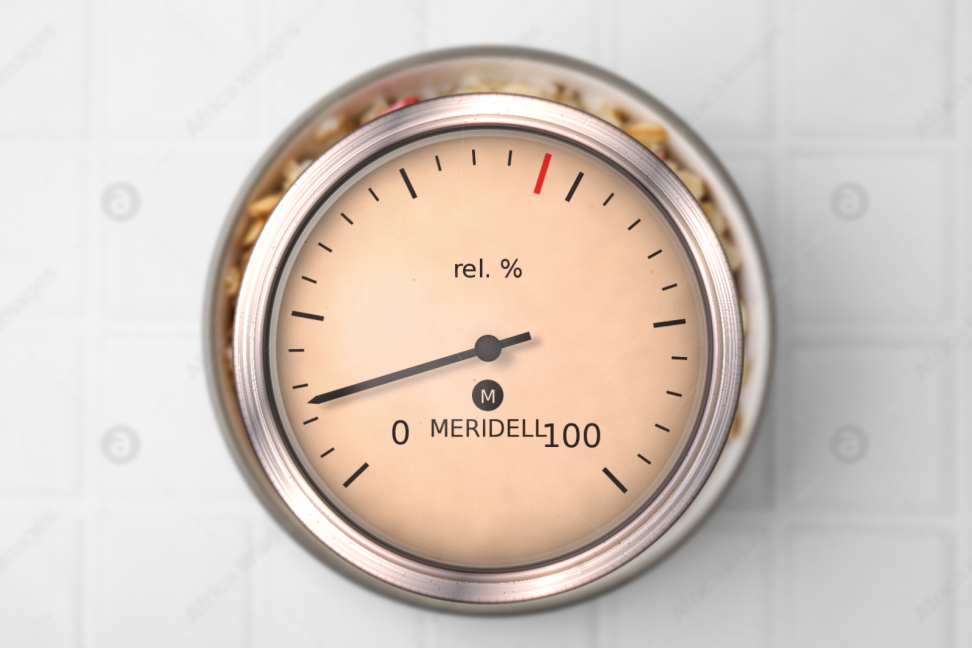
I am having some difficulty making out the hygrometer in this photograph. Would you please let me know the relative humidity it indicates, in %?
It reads 10 %
